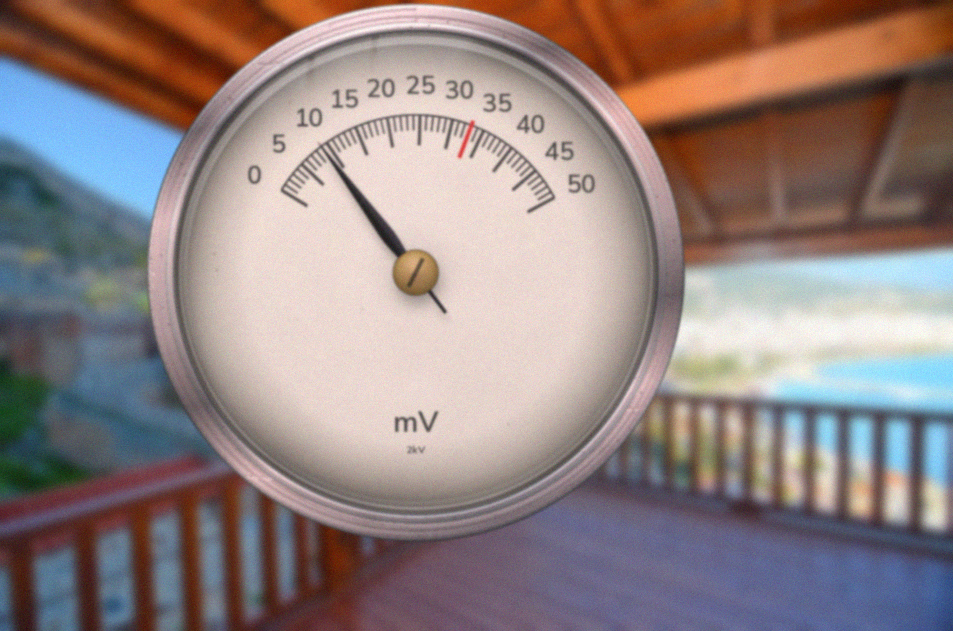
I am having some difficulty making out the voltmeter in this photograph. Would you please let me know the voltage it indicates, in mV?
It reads 9 mV
